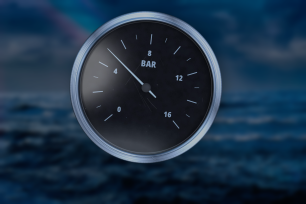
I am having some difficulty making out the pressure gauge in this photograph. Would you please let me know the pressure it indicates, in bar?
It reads 5 bar
